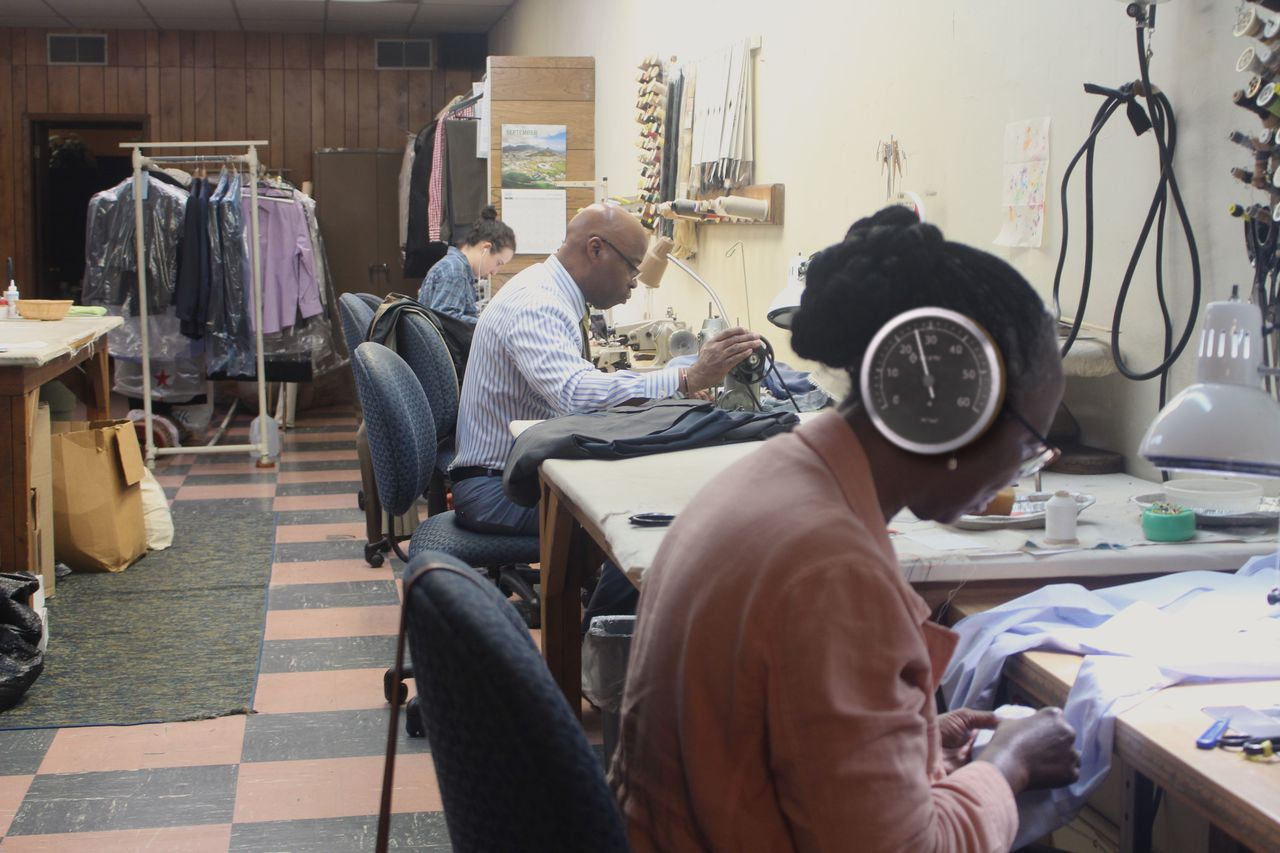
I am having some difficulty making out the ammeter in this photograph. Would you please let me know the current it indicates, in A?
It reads 26 A
